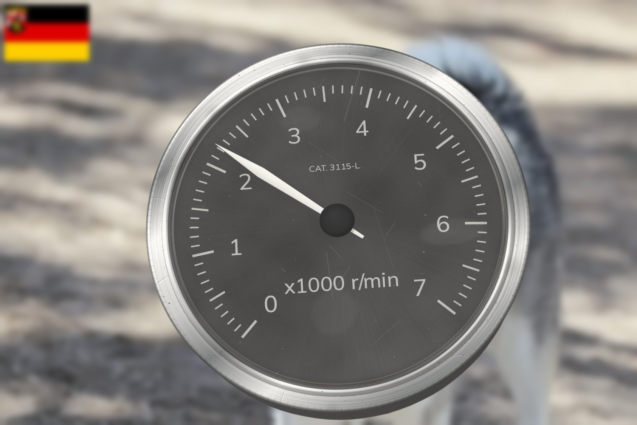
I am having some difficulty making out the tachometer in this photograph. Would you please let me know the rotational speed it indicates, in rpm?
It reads 2200 rpm
